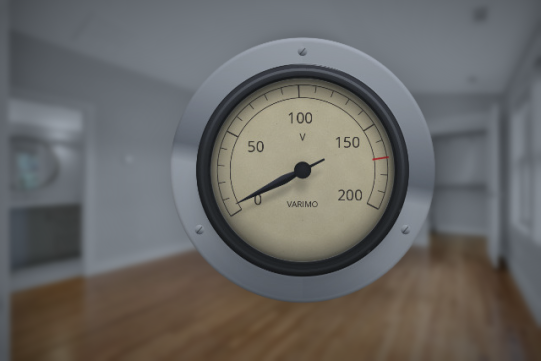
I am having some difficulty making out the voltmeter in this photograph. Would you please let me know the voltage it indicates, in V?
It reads 5 V
